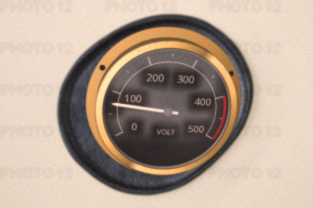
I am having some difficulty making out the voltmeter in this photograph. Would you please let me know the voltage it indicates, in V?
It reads 75 V
